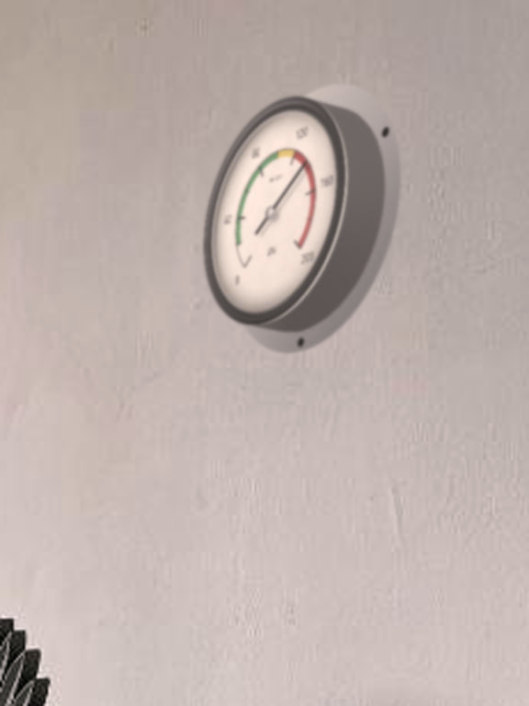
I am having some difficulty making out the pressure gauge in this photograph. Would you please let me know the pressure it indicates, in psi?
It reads 140 psi
